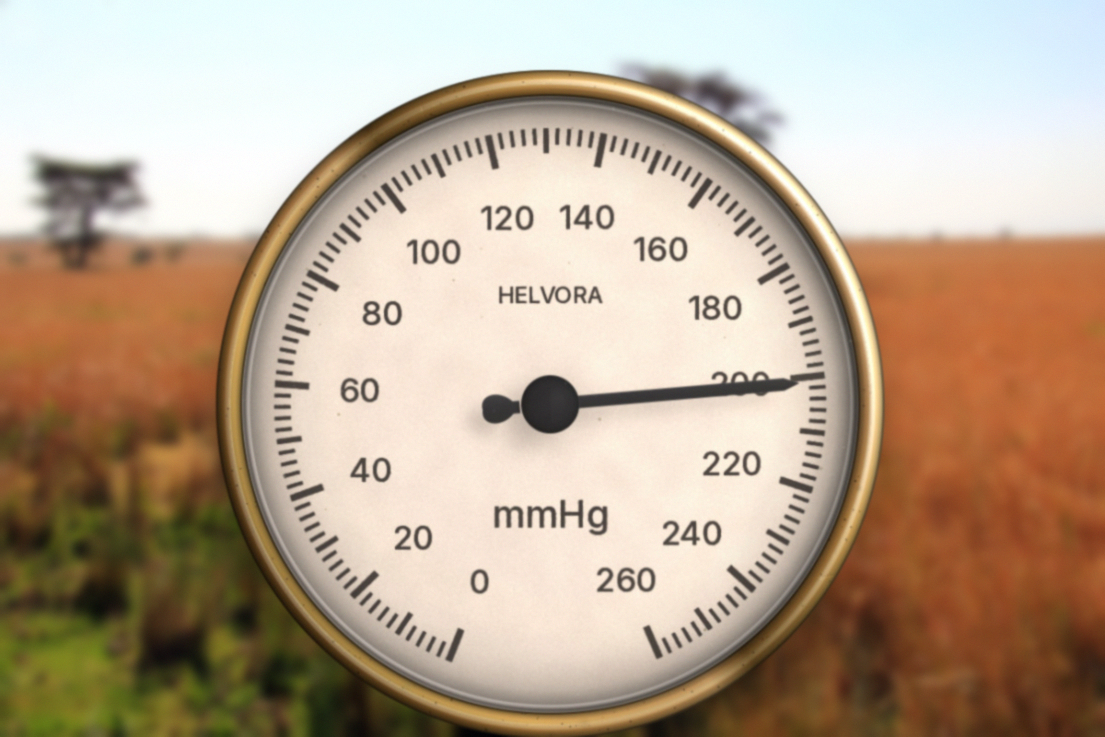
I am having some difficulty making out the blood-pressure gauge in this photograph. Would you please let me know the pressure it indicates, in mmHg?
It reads 201 mmHg
